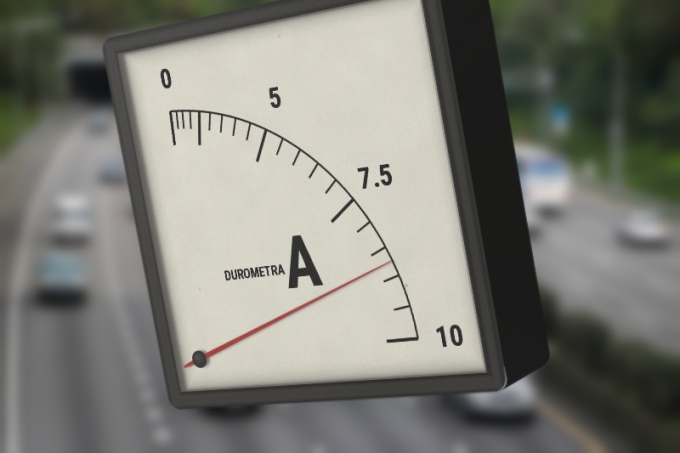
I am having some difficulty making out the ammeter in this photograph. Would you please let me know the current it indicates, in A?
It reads 8.75 A
